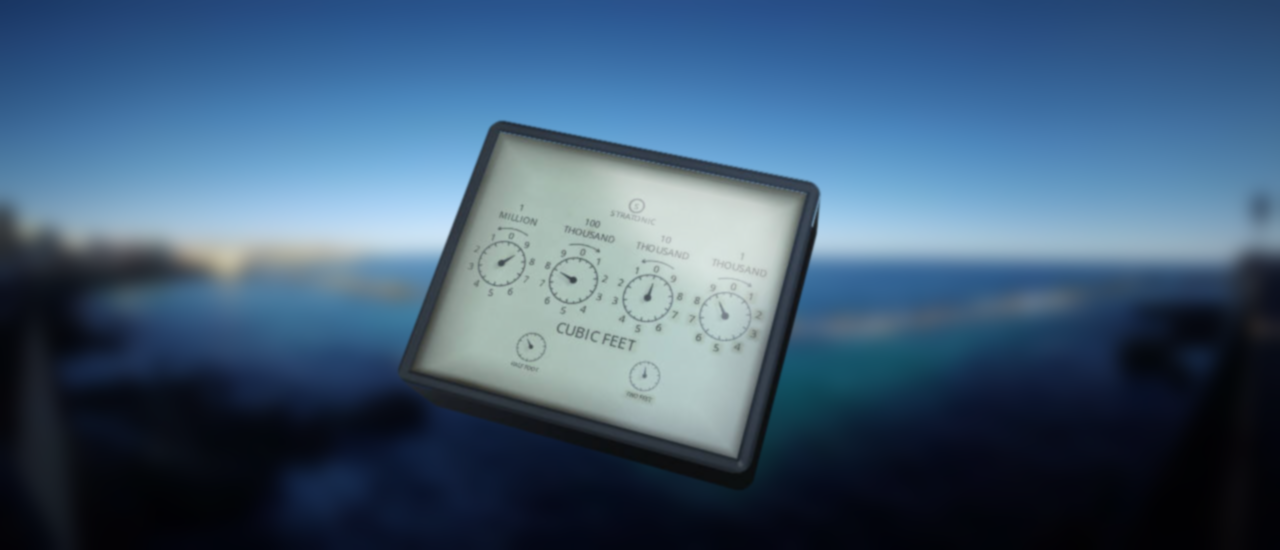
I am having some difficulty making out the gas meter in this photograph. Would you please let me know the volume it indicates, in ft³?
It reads 879900 ft³
